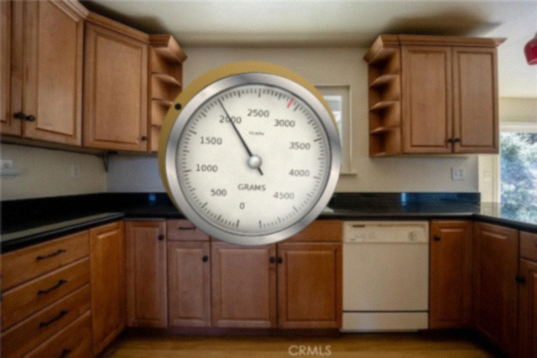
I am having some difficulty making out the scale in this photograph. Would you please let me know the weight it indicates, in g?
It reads 2000 g
